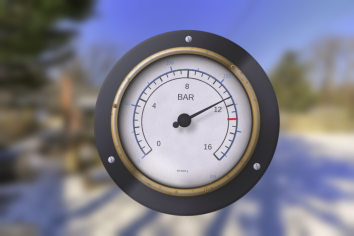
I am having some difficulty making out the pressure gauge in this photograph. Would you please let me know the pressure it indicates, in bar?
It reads 11.5 bar
